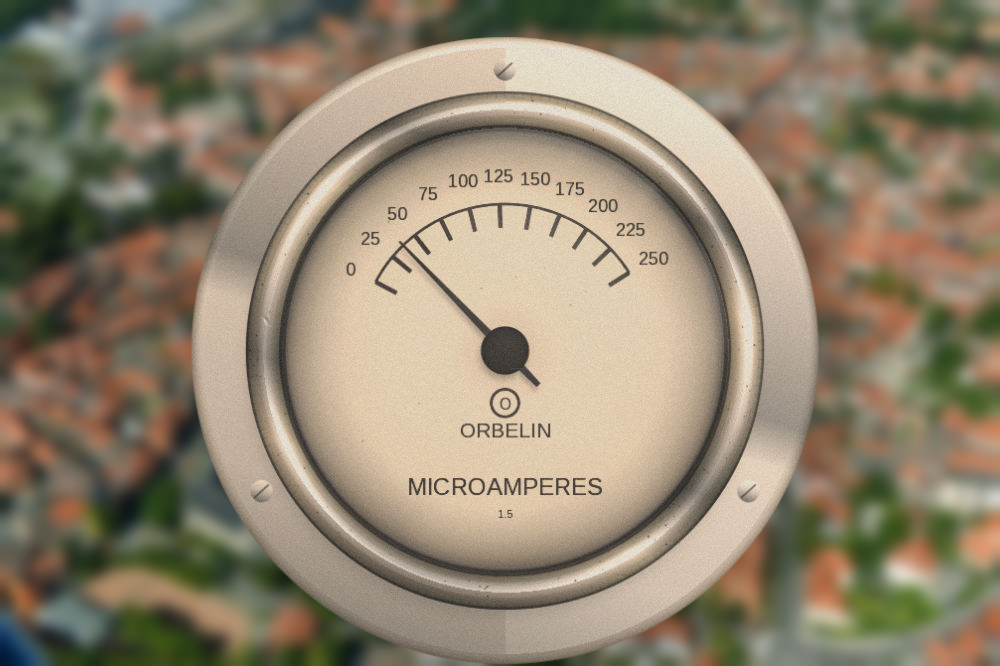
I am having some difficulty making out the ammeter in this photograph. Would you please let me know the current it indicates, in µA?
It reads 37.5 µA
